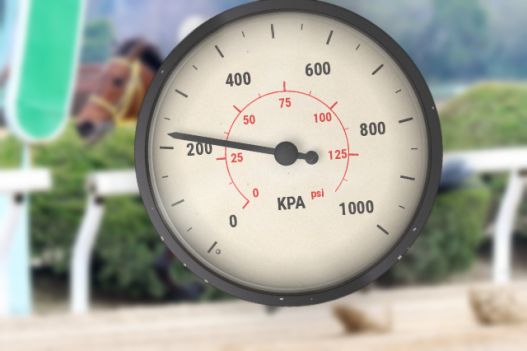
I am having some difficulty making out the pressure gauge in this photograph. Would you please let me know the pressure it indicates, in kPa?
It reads 225 kPa
